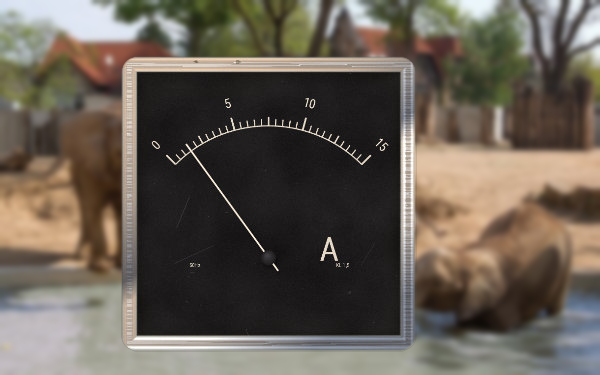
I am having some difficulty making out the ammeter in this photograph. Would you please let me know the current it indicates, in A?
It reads 1.5 A
